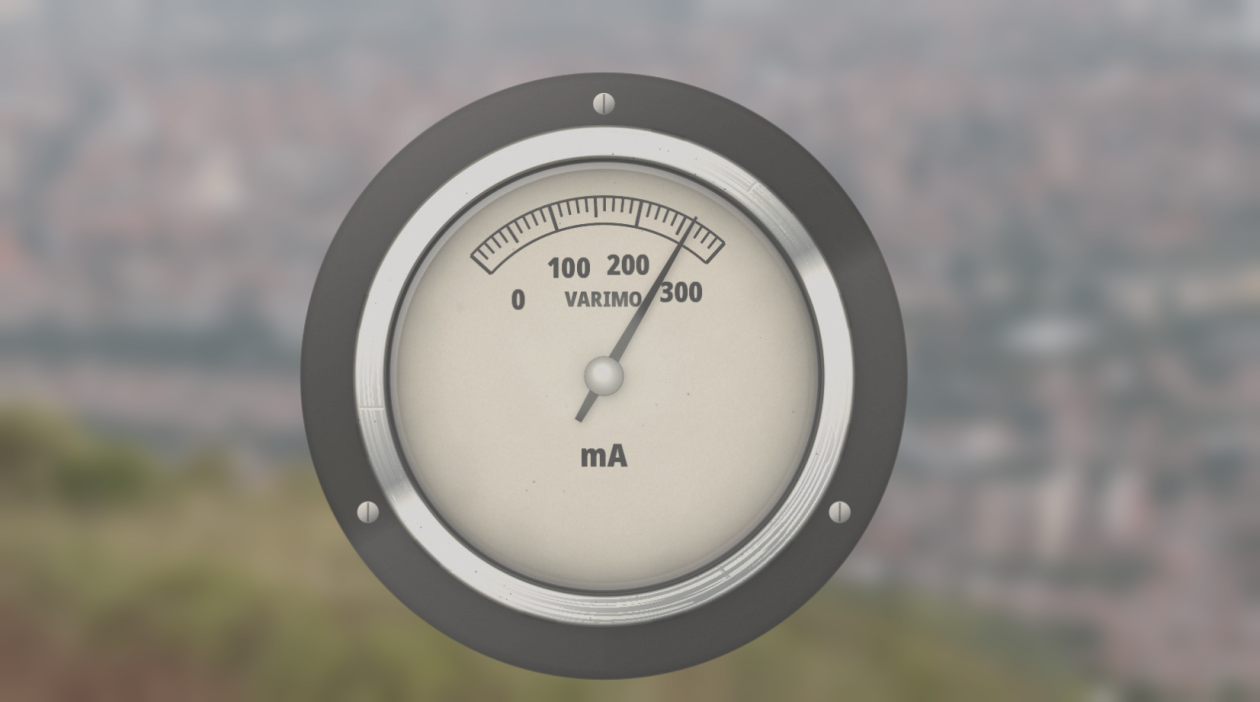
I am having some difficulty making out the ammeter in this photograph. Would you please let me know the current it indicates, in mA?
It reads 260 mA
